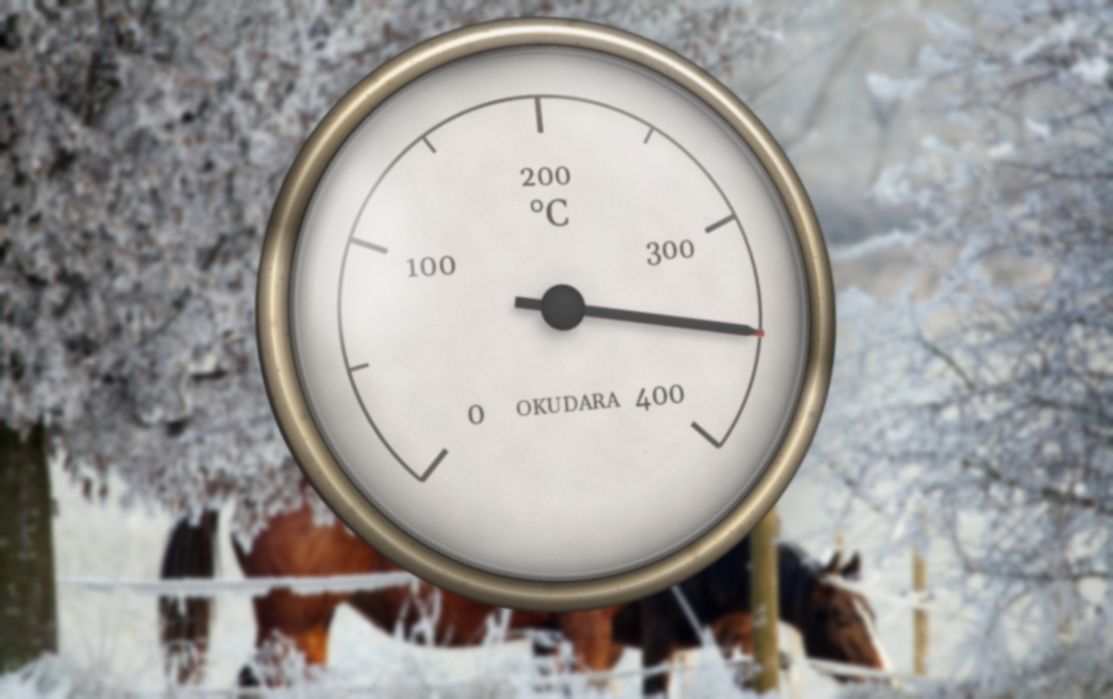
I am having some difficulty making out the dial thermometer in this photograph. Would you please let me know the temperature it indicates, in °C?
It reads 350 °C
